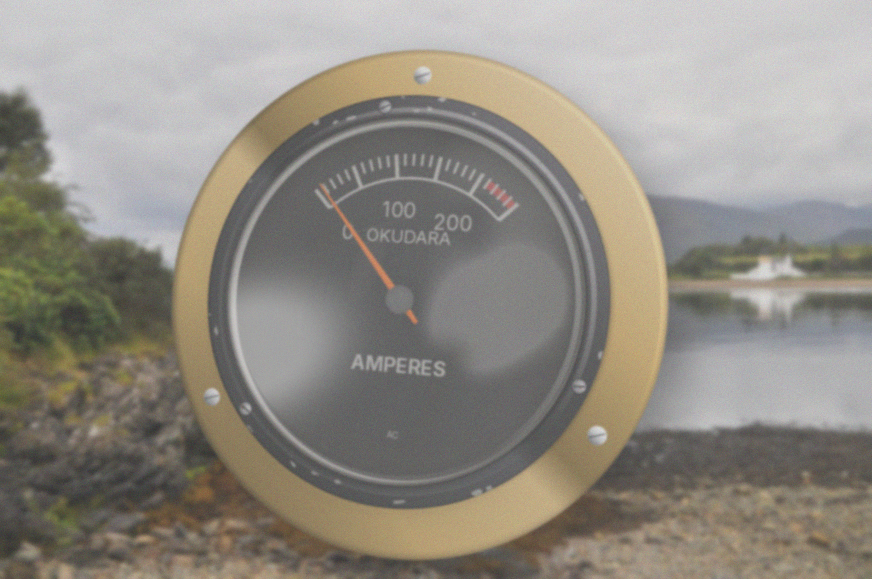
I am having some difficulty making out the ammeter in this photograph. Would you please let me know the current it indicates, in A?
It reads 10 A
